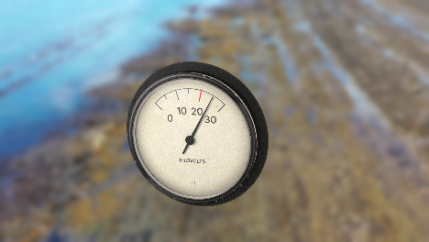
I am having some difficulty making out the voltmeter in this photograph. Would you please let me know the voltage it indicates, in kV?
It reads 25 kV
